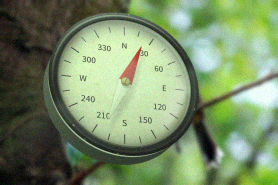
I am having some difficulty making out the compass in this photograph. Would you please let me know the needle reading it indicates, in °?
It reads 22.5 °
